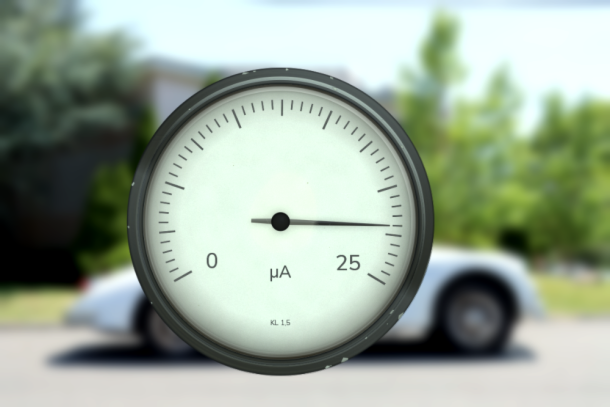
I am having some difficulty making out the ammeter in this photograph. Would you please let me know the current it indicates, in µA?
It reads 22 µA
